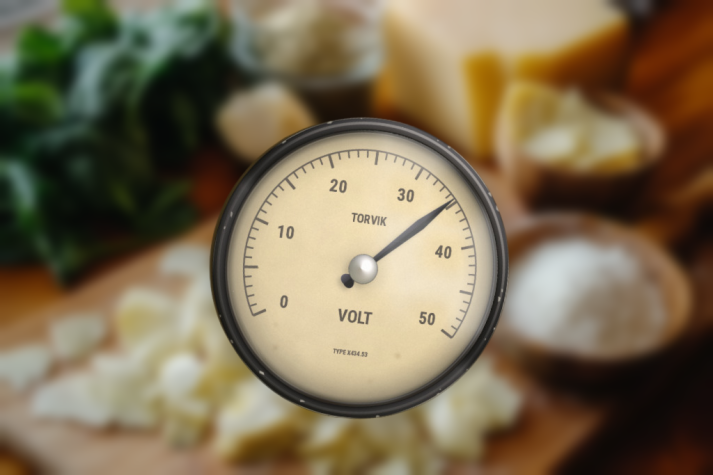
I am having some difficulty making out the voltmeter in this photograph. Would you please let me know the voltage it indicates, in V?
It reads 34.5 V
